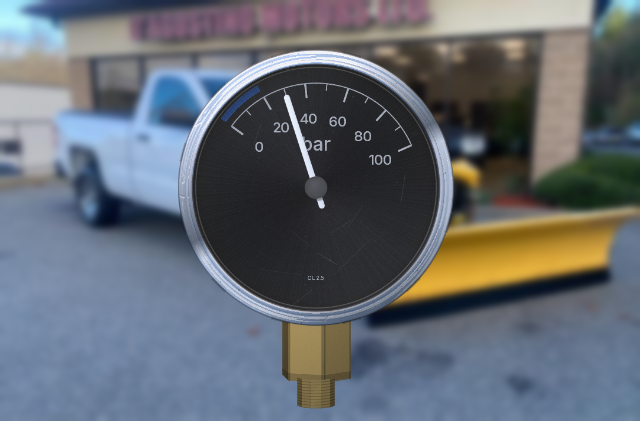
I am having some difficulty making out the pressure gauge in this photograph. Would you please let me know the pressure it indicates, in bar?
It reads 30 bar
